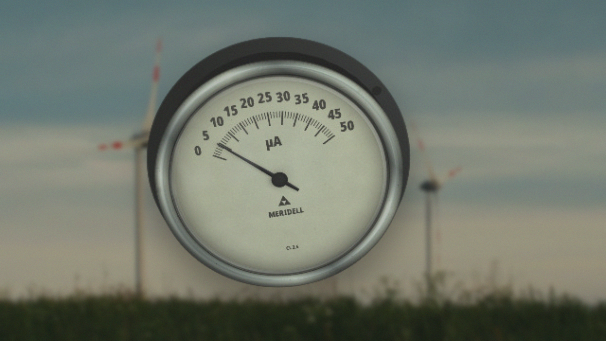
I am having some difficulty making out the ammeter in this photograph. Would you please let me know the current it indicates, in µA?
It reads 5 µA
